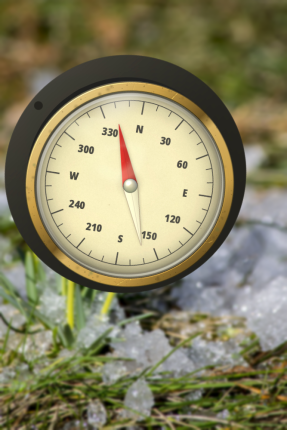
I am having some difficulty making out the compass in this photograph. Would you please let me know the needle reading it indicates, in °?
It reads 340 °
